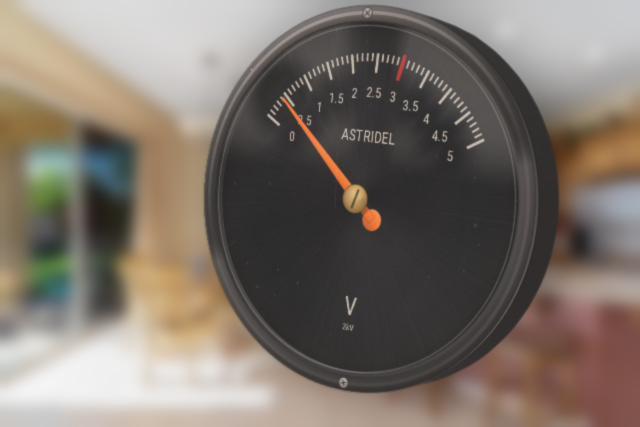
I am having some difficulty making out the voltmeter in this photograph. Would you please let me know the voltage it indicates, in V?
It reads 0.5 V
